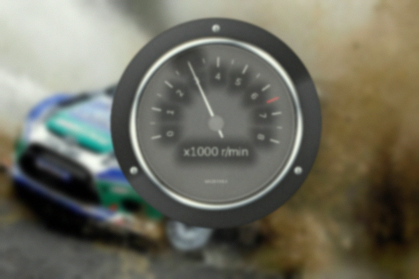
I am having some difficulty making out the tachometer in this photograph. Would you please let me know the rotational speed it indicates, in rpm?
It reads 3000 rpm
